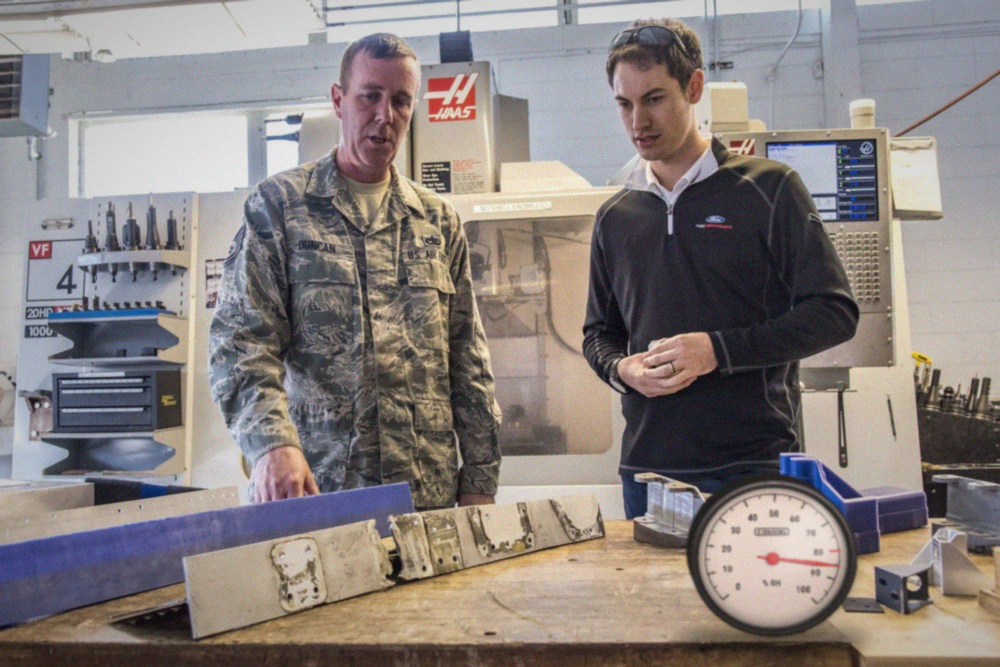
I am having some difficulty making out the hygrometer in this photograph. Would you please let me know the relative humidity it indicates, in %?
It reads 85 %
